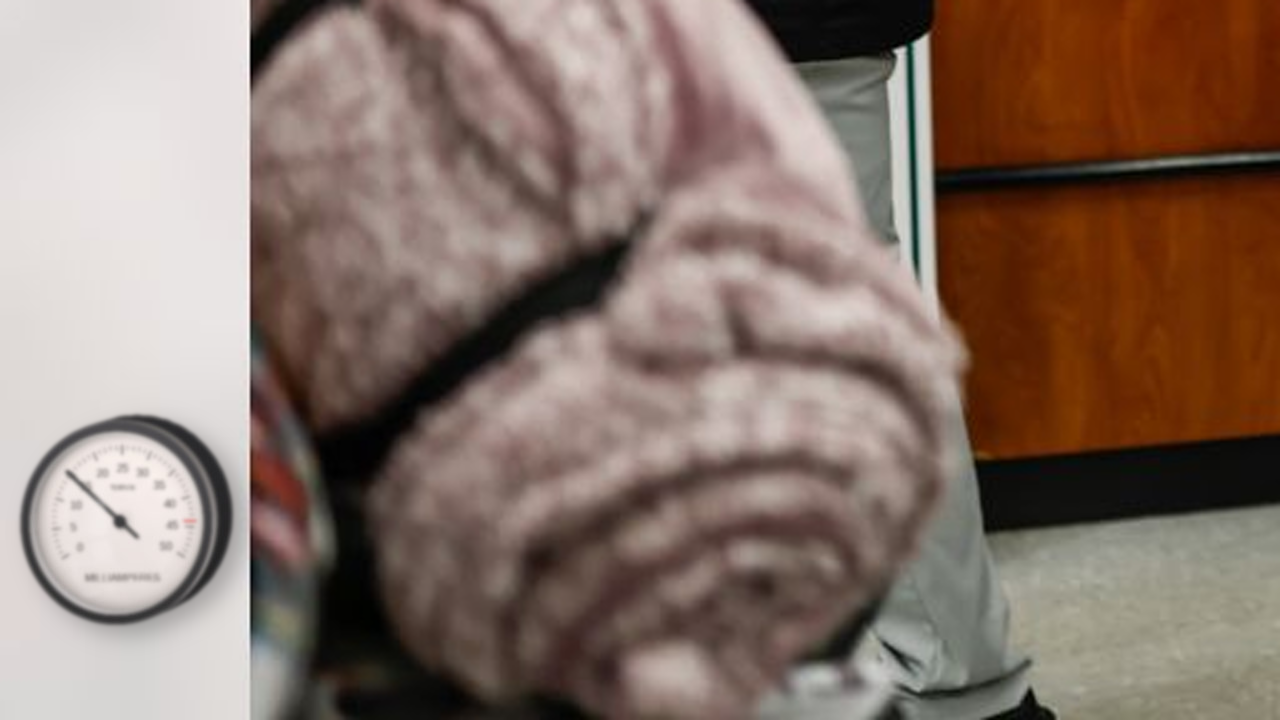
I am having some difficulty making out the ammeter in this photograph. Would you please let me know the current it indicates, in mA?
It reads 15 mA
